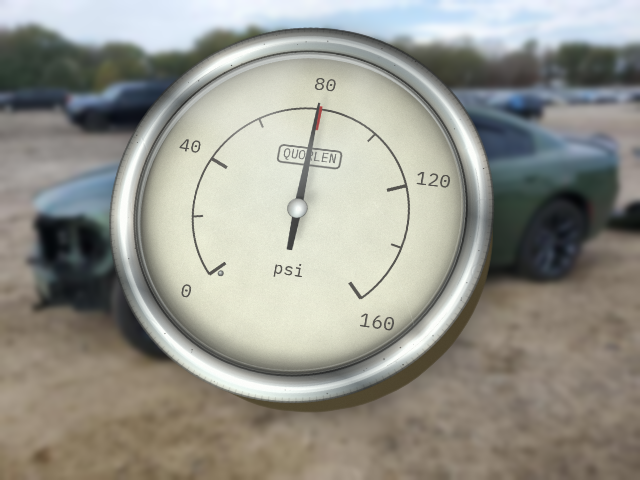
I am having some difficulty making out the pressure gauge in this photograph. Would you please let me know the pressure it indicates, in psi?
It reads 80 psi
